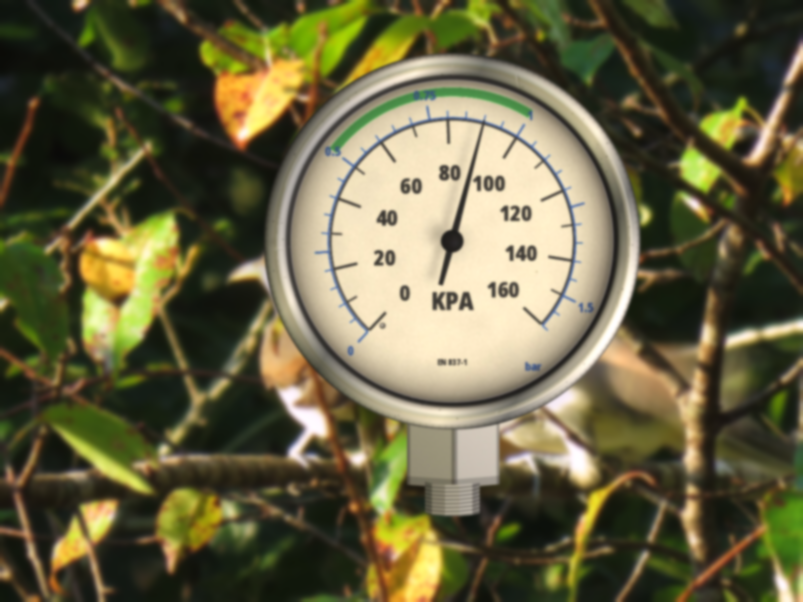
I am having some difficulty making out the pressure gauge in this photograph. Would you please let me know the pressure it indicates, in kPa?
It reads 90 kPa
